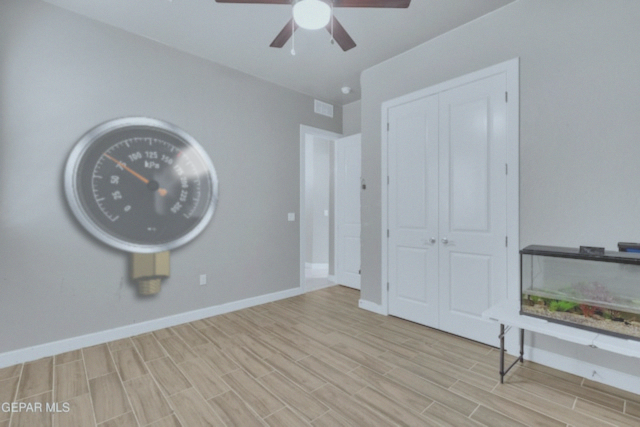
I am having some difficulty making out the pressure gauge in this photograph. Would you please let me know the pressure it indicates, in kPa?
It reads 75 kPa
